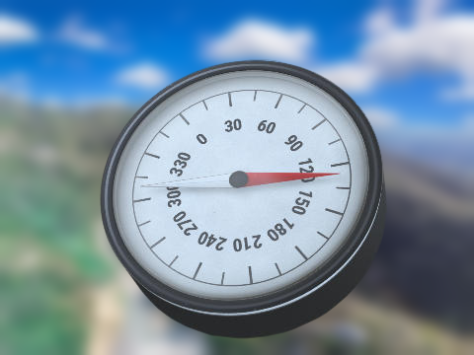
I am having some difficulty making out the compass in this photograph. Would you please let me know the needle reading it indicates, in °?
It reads 127.5 °
